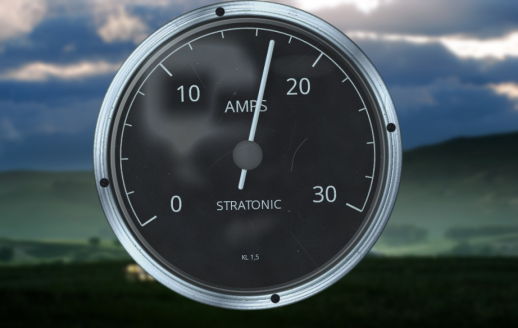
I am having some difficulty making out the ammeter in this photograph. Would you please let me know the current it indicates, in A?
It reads 17 A
